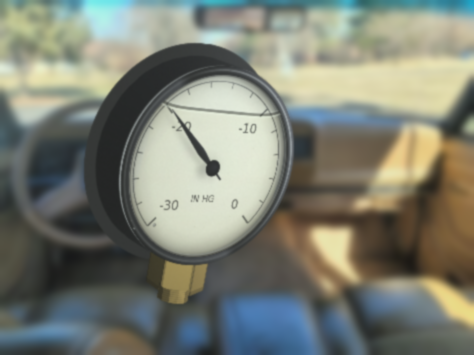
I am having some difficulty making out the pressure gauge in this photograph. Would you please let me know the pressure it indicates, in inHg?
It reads -20 inHg
